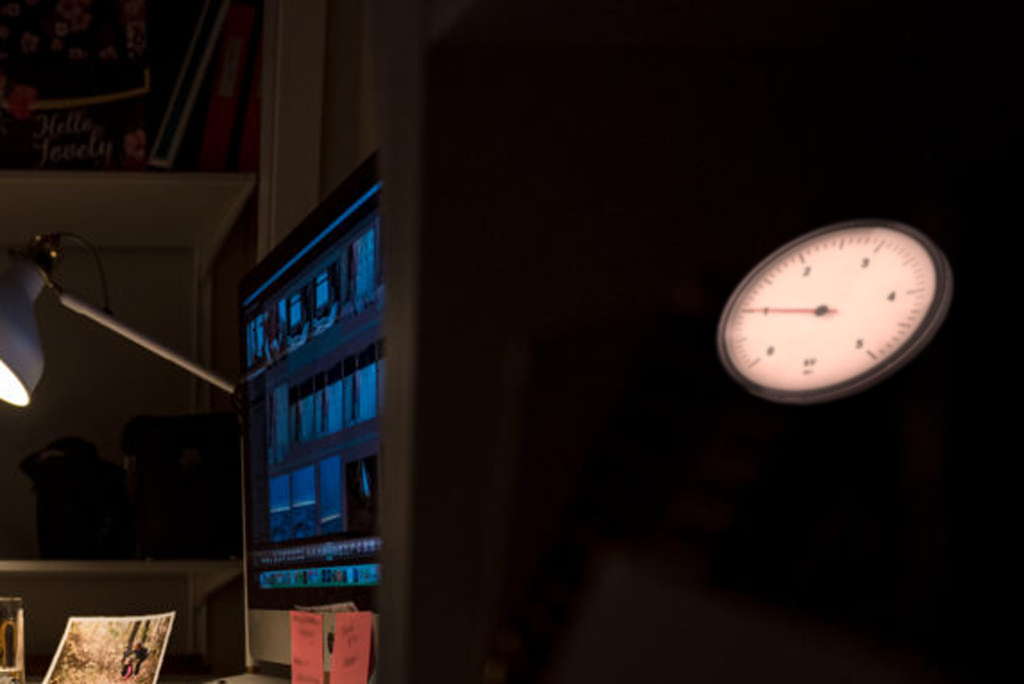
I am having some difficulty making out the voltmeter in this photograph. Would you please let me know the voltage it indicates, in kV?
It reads 1 kV
